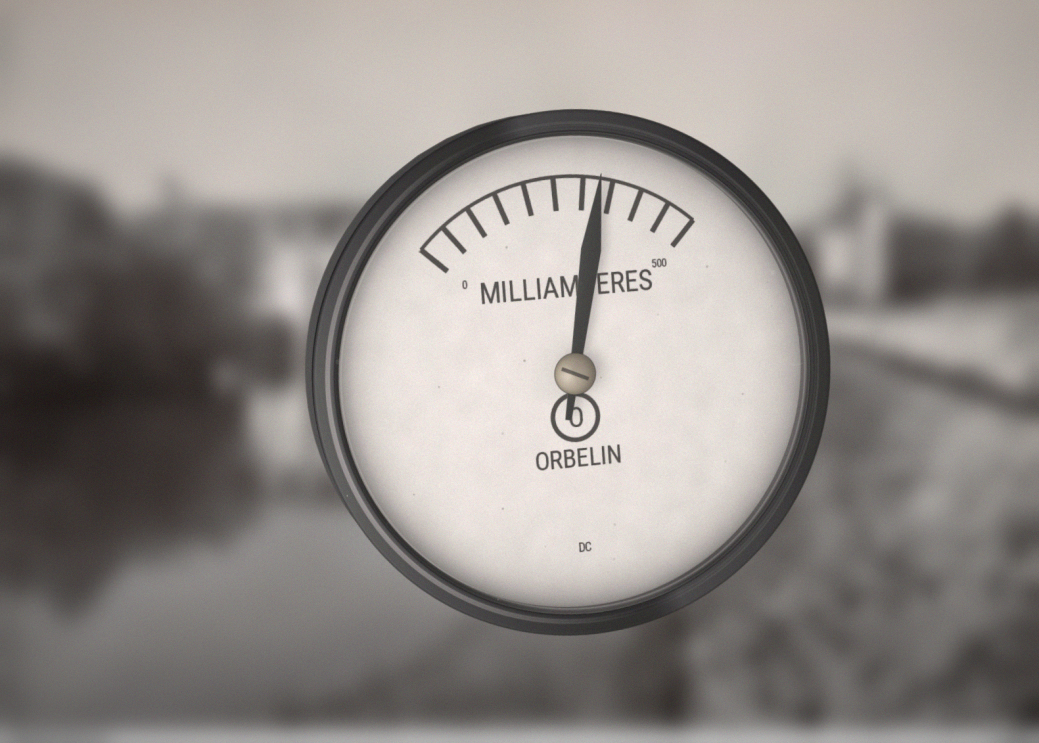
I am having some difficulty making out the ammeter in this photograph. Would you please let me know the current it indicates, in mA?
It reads 325 mA
